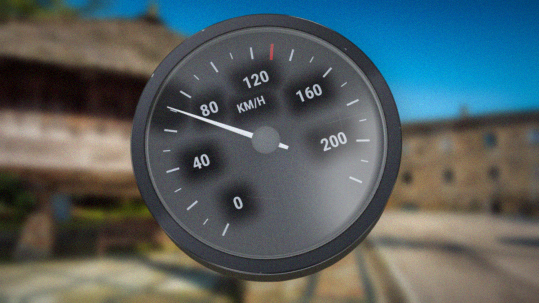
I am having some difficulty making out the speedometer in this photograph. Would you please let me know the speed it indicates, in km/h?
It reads 70 km/h
